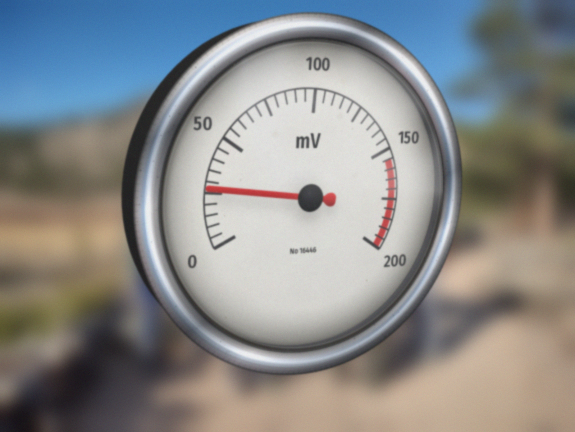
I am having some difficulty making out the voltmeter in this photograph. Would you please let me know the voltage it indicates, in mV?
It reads 27.5 mV
